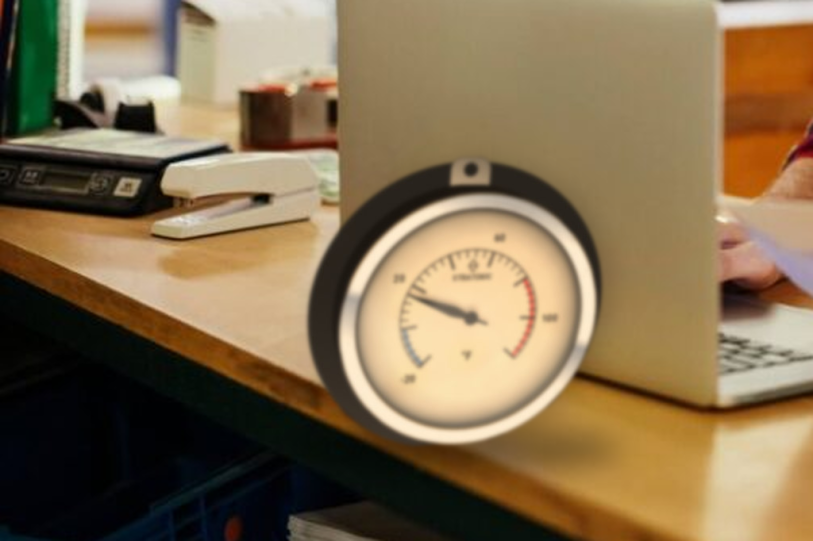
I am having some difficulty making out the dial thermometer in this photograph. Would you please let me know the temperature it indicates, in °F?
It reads 16 °F
